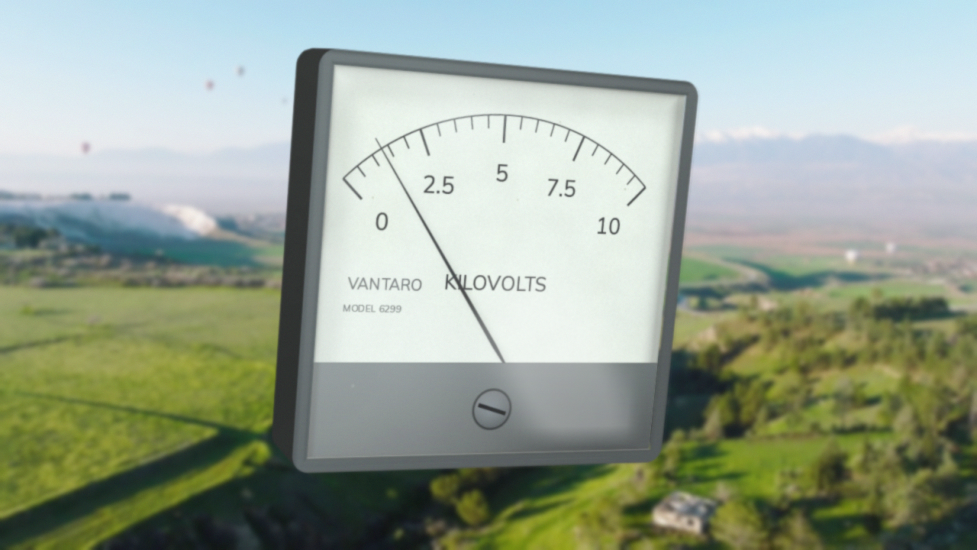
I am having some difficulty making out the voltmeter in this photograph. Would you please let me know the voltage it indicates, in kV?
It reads 1.25 kV
